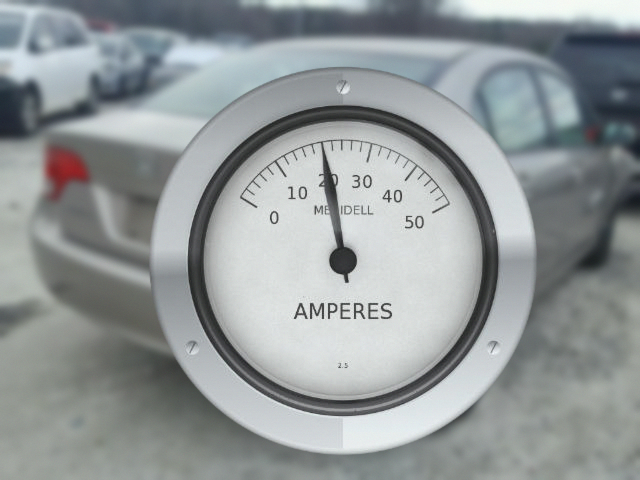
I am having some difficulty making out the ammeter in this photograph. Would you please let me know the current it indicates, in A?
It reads 20 A
